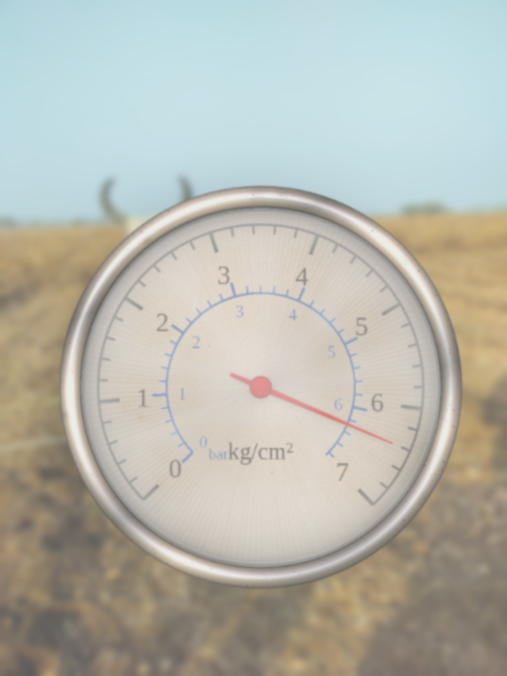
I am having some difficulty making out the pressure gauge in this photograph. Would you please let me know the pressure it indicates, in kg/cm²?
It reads 6.4 kg/cm²
